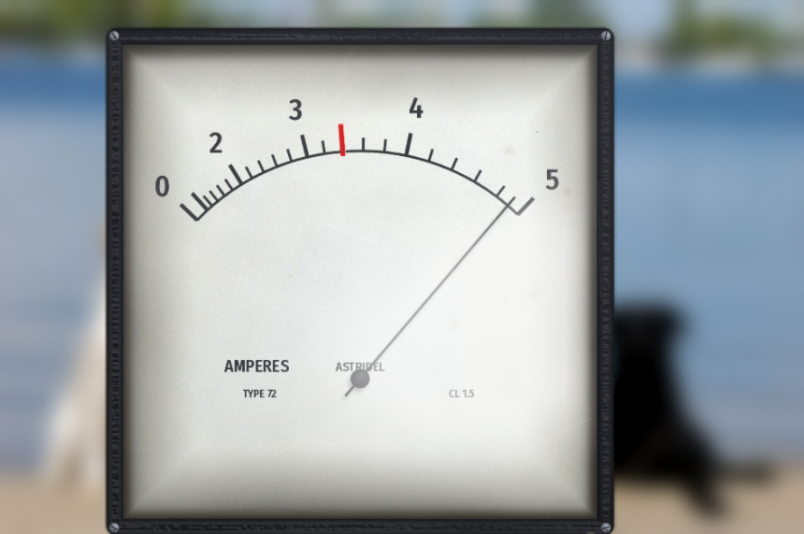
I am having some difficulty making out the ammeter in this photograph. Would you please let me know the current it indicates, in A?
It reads 4.9 A
